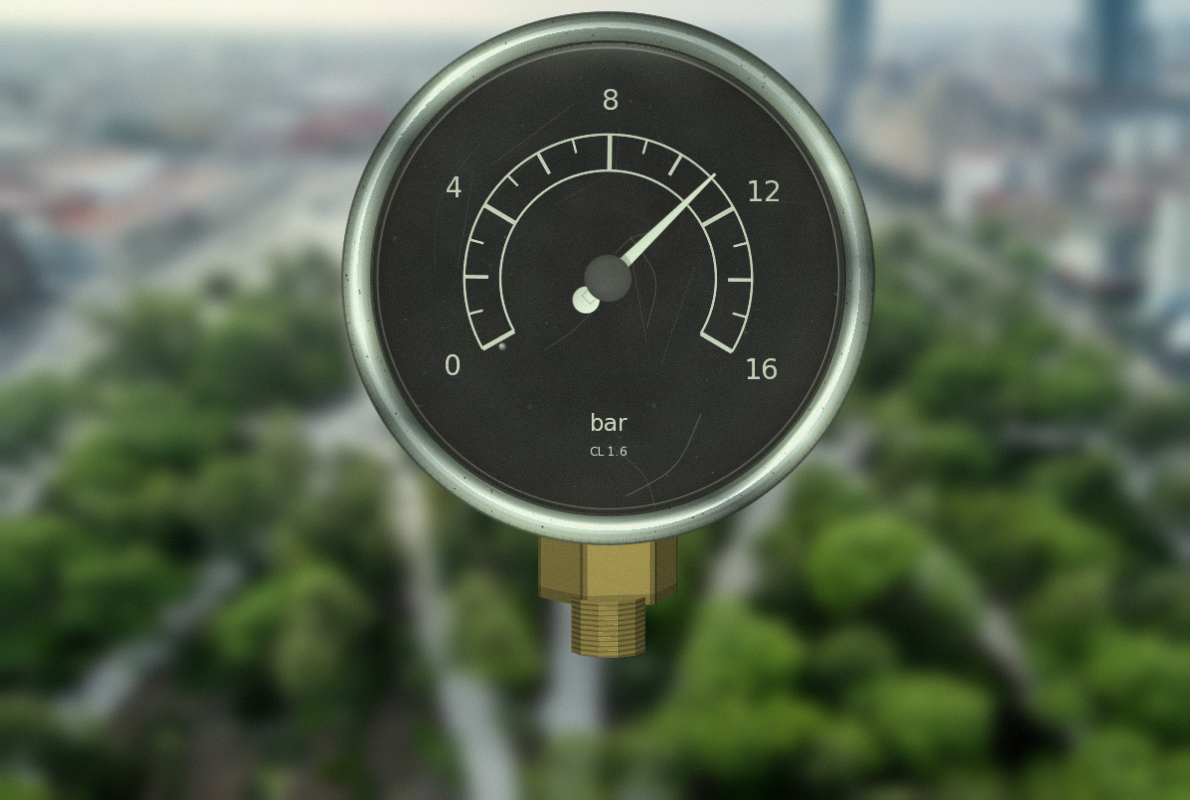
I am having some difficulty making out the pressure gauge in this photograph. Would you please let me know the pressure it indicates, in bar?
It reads 11 bar
